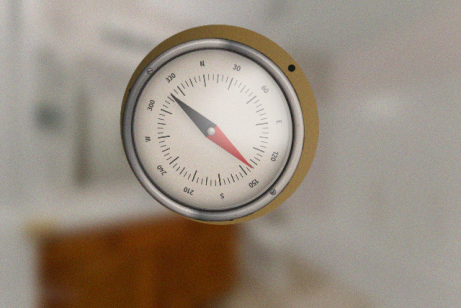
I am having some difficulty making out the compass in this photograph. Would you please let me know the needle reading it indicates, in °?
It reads 140 °
